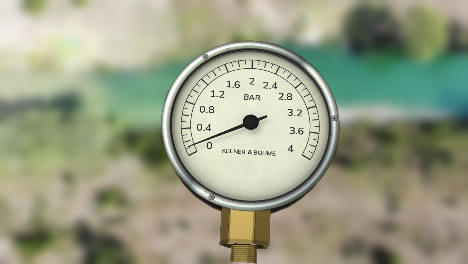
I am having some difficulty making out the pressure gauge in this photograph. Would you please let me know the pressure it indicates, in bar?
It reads 0.1 bar
